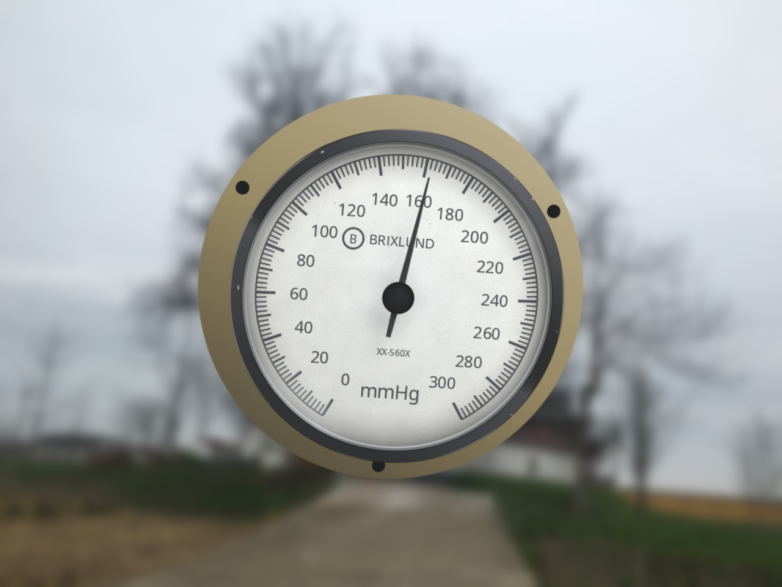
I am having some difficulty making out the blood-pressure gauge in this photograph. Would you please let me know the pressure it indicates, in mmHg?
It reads 162 mmHg
